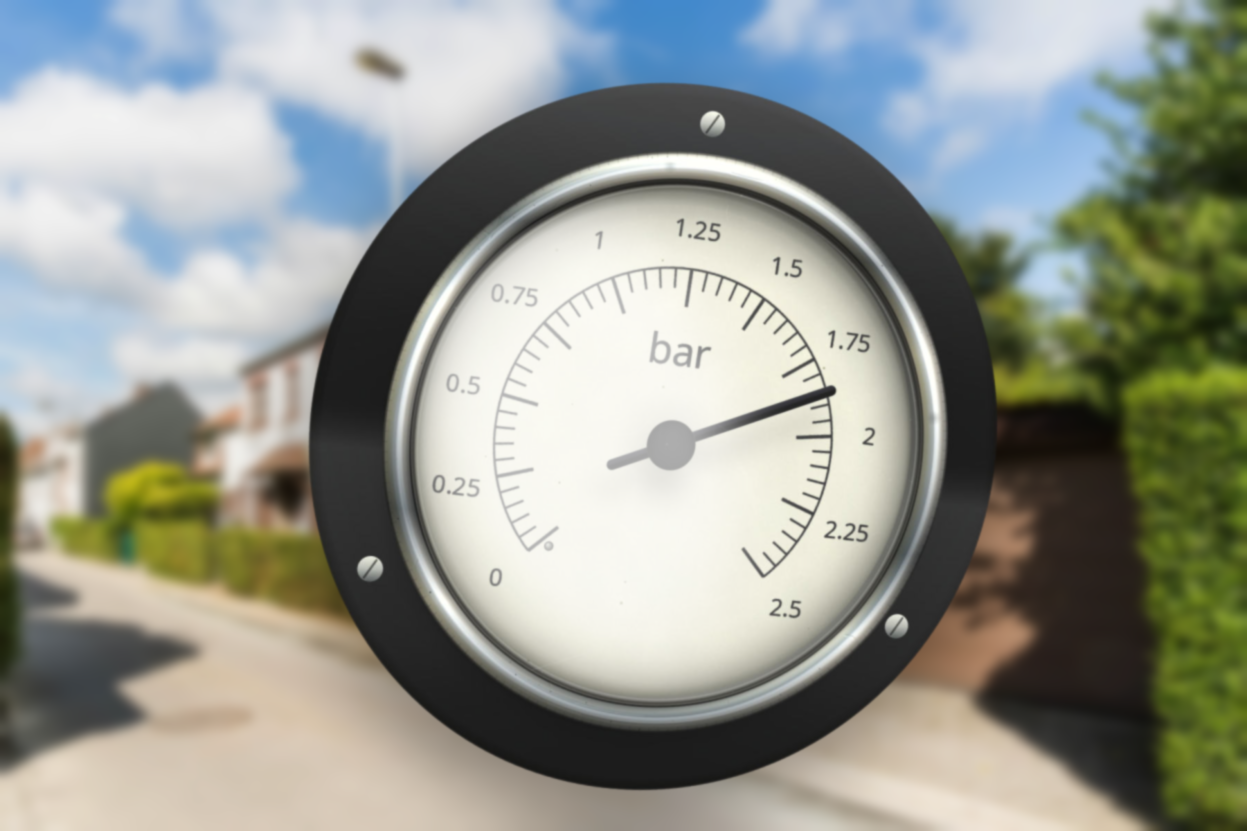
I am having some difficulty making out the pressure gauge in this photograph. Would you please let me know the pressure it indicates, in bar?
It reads 1.85 bar
